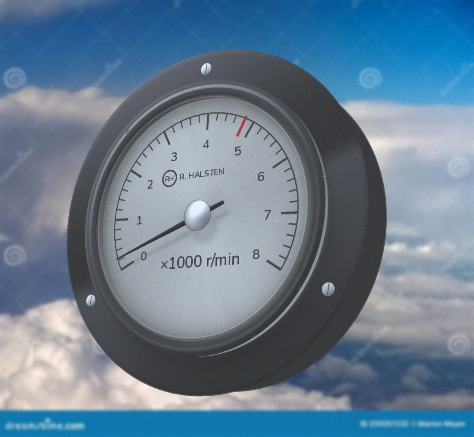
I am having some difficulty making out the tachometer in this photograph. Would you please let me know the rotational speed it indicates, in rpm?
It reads 200 rpm
